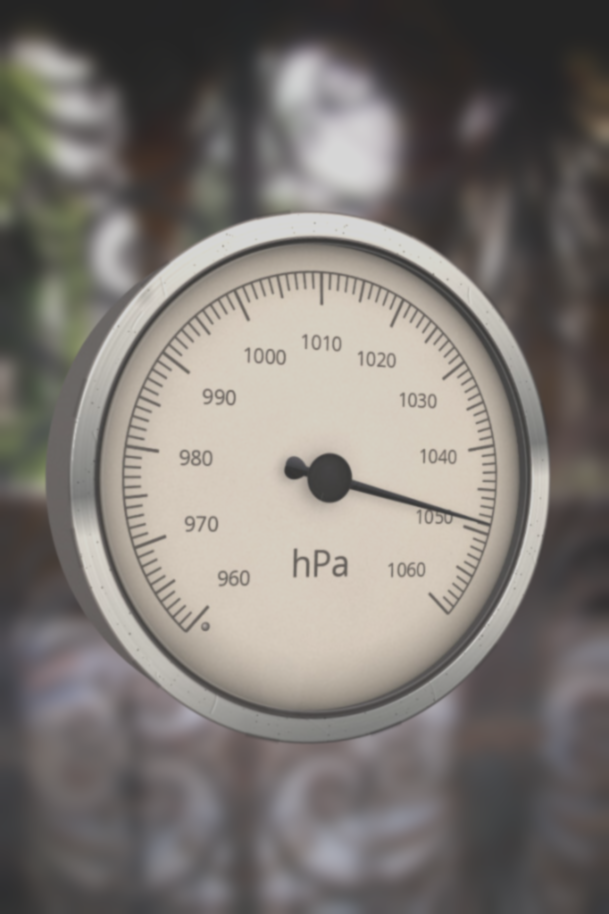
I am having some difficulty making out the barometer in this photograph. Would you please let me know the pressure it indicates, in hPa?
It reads 1049 hPa
